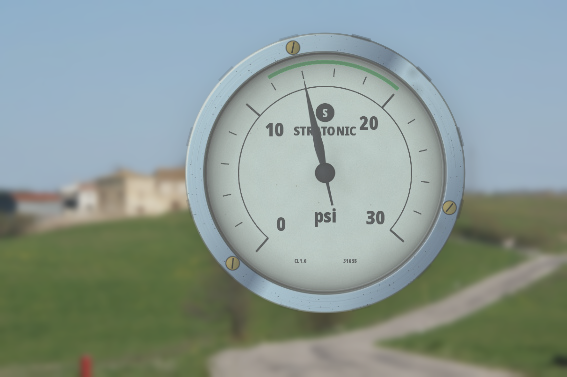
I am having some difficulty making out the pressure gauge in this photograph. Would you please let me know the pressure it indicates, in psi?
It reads 14 psi
